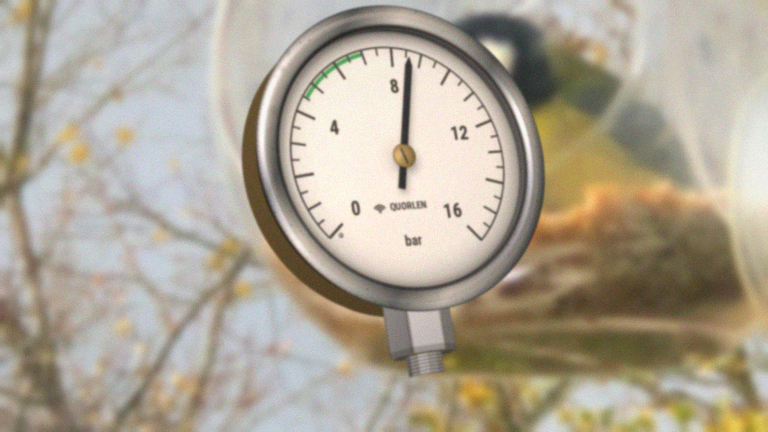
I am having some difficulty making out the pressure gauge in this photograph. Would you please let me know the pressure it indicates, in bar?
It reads 8.5 bar
